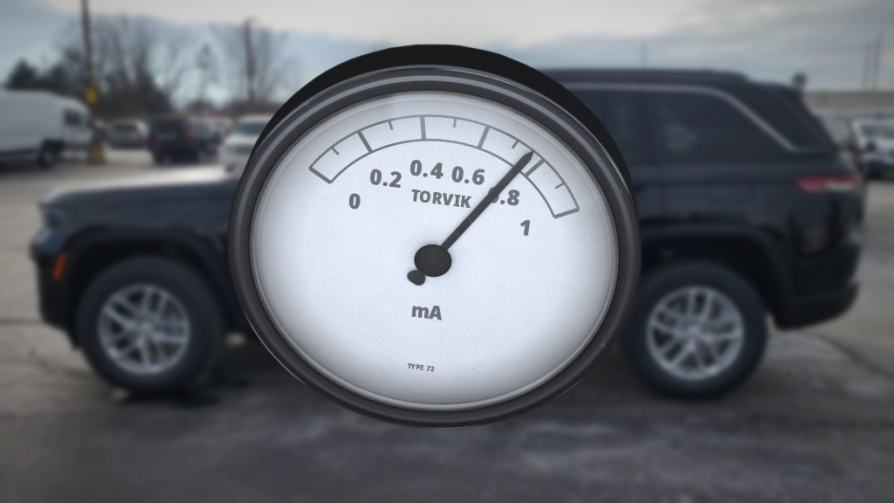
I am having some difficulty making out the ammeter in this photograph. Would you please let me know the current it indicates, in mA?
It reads 0.75 mA
